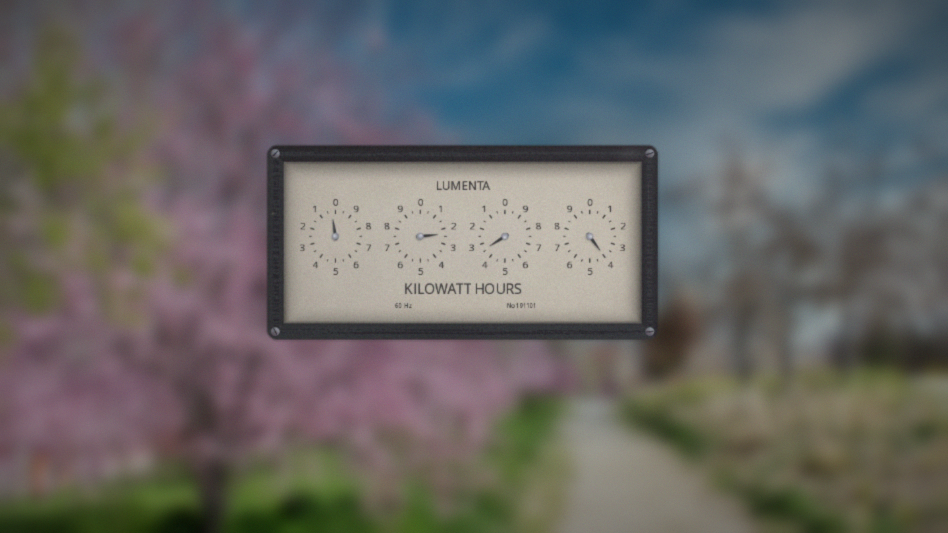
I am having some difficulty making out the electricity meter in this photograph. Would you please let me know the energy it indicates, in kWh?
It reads 234 kWh
